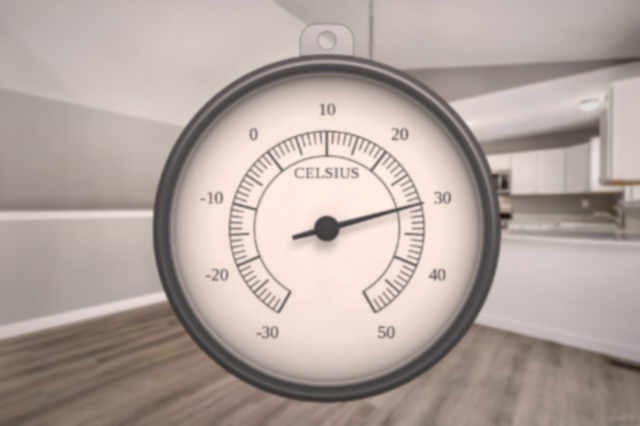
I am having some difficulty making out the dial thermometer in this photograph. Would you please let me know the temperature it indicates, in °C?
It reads 30 °C
